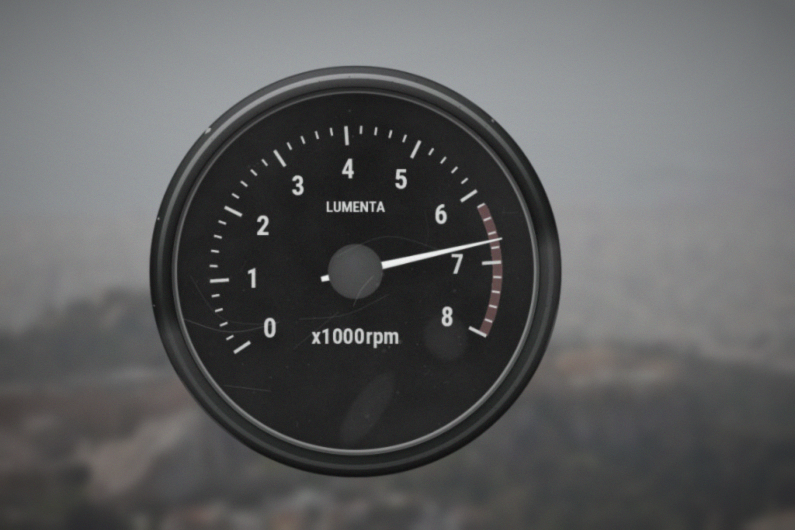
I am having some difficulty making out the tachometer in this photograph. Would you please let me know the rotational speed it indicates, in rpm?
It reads 6700 rpm
